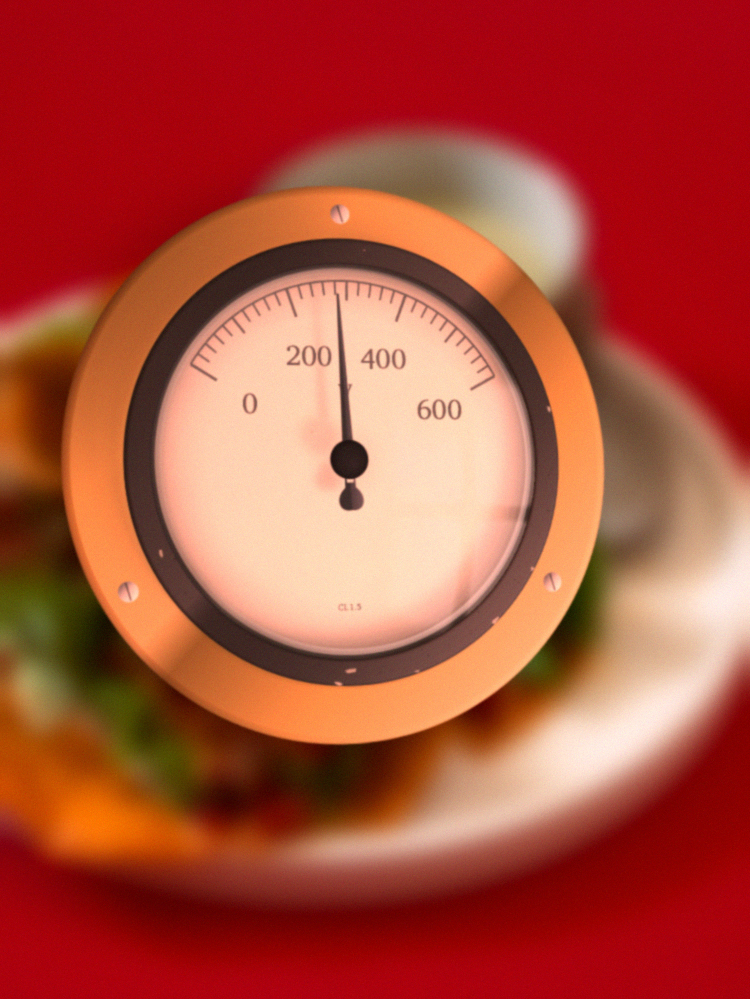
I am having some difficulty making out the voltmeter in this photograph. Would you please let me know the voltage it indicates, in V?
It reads 280 V
